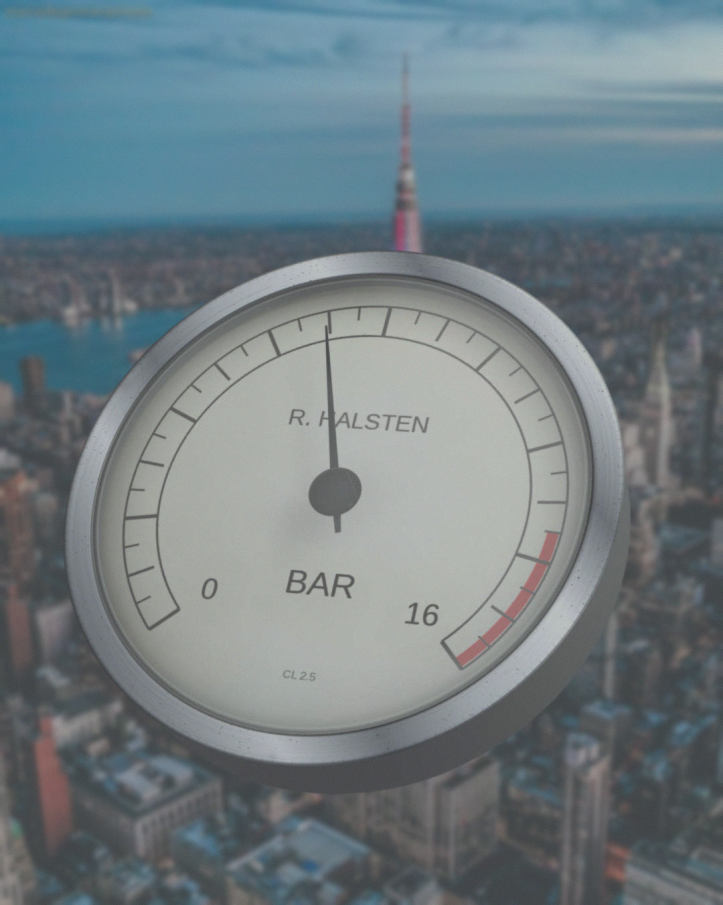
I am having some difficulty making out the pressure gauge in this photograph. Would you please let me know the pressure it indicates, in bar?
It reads 7 bar
